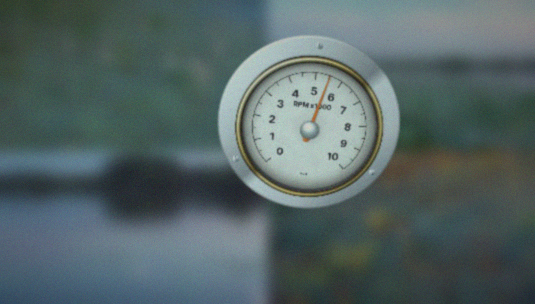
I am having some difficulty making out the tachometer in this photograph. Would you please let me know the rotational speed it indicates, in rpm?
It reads 5500 rpm
